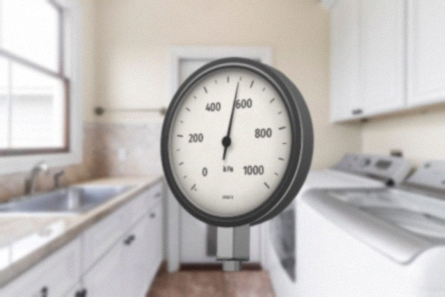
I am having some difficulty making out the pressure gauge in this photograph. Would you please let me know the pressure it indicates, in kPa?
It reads 550 kPa
